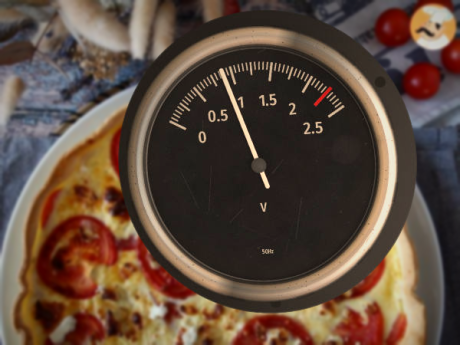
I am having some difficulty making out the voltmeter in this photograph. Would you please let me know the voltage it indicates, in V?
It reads 0.9 V
